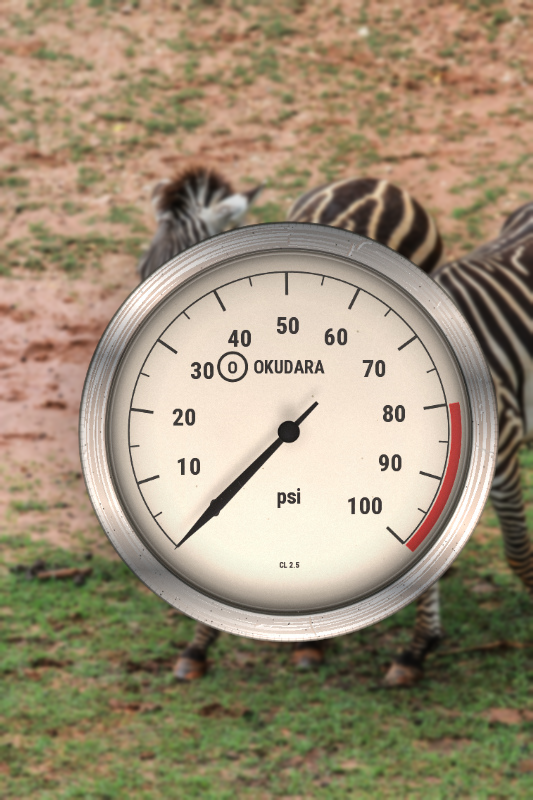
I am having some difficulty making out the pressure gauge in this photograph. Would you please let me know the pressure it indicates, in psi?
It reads 0 psi
